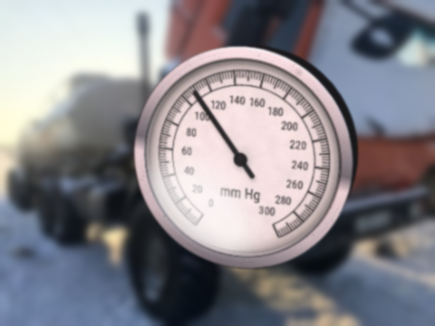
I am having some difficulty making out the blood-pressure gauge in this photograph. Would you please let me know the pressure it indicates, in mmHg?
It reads 110 mmHg
